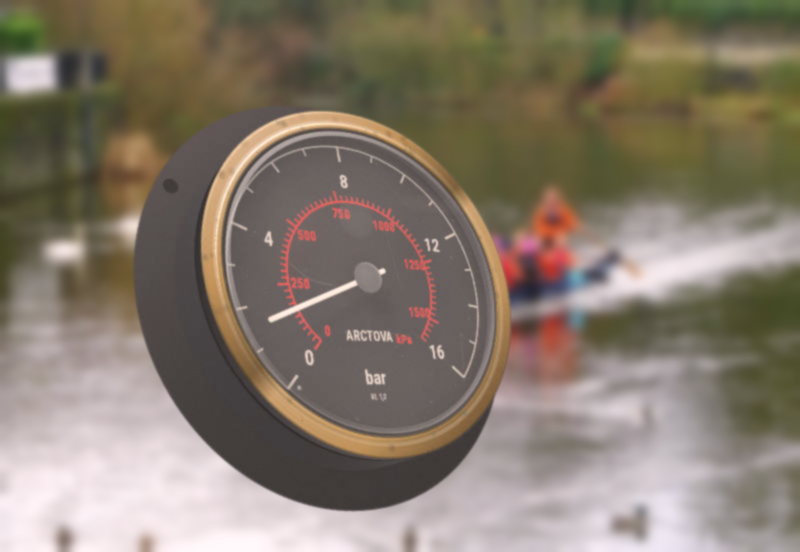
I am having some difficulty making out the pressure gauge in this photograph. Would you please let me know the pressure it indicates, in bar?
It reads 1.5 bar
